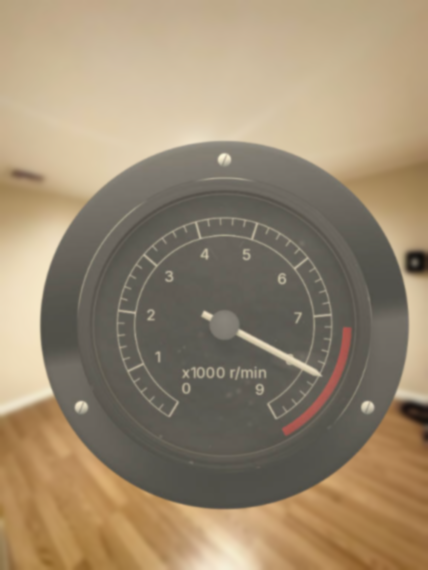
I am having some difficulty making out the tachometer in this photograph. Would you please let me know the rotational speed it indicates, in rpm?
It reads 8000 rpm
